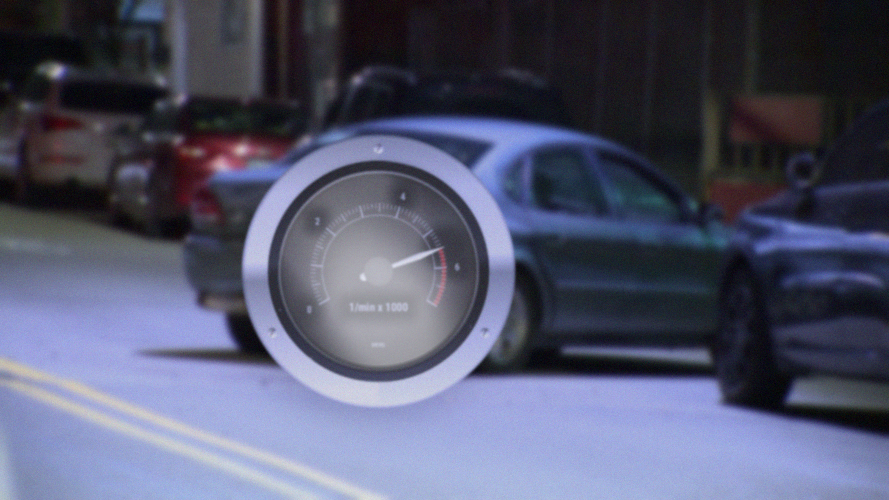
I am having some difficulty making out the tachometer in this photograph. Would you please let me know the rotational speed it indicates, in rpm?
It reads 5500 rpm
